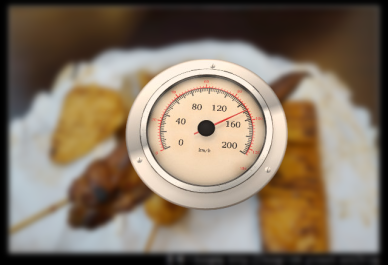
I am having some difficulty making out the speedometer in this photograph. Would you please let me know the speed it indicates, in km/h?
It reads 150 km/h
